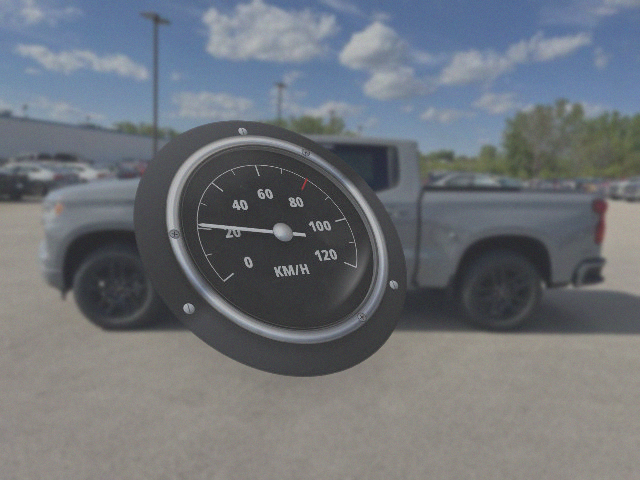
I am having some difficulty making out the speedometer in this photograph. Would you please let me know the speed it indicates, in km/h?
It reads 20 km/h
